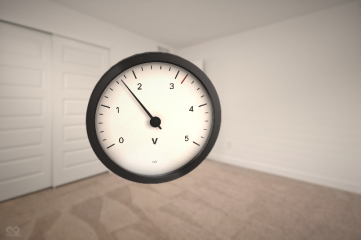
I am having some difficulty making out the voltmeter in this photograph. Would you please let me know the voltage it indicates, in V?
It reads 1.7 V
